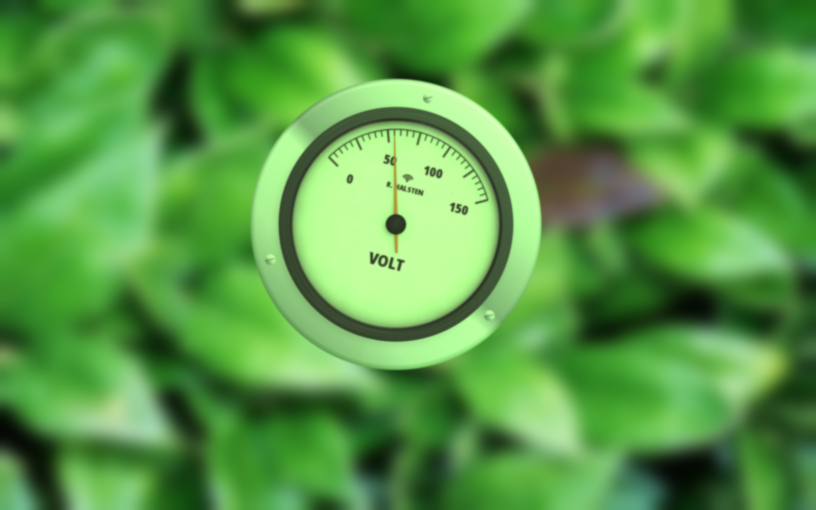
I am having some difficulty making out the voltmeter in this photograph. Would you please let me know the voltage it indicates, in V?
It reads 55 V
